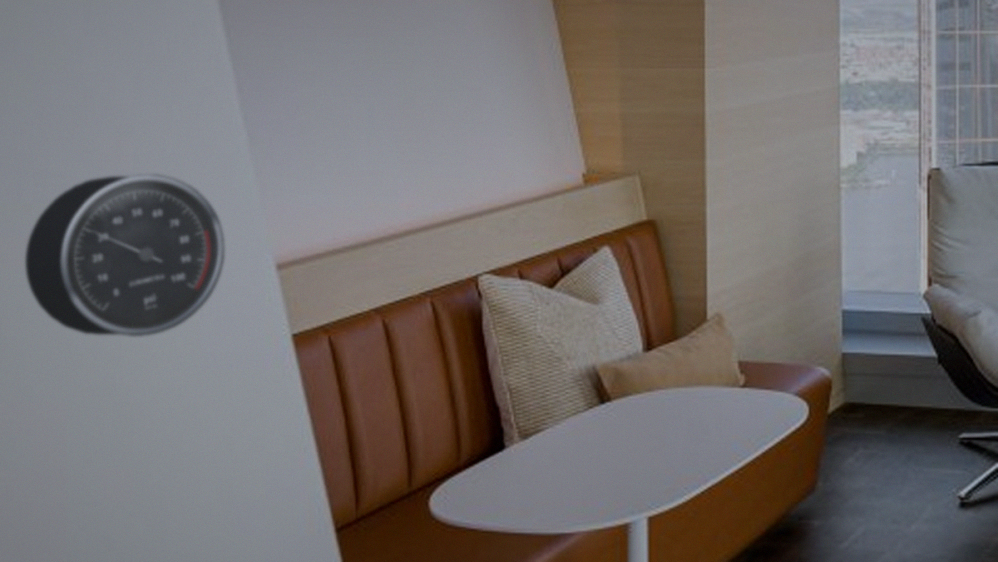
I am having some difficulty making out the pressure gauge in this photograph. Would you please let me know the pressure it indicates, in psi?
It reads 30 psi
